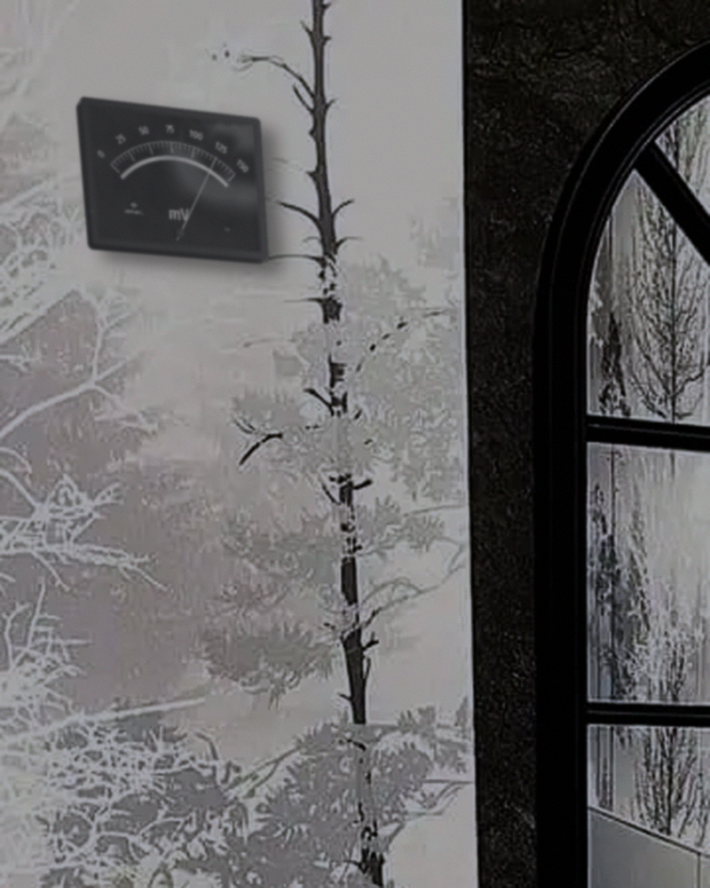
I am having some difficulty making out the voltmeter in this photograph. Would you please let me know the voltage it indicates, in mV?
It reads 125 mV
